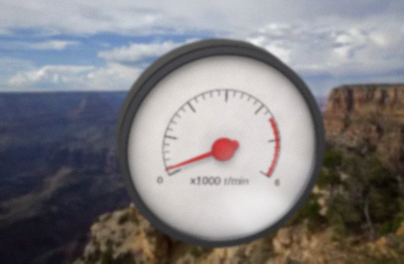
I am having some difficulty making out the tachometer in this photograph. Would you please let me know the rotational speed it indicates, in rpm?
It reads 200 rpm
